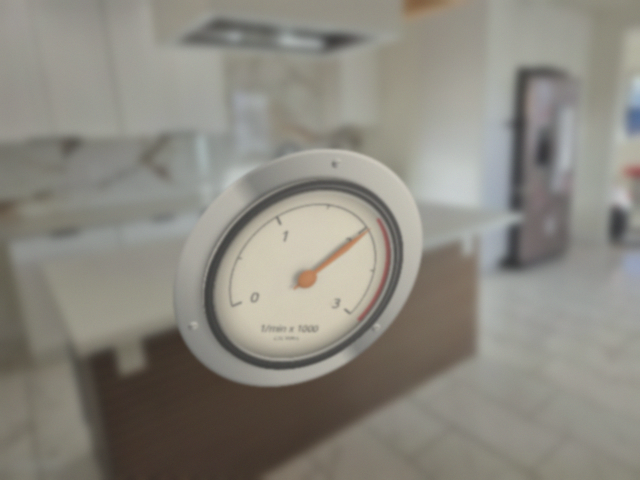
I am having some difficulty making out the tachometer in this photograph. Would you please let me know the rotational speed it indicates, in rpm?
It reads 2000 rpm
